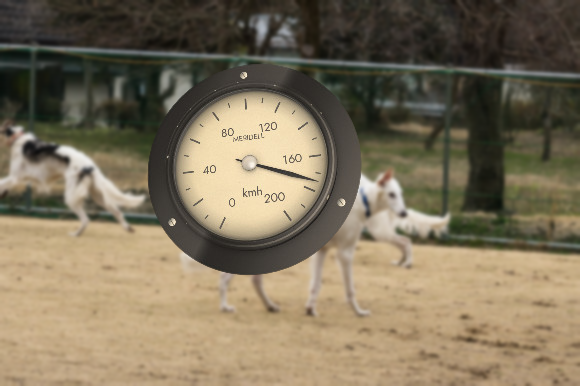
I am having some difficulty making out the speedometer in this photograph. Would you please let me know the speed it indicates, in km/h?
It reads 175 km/h
